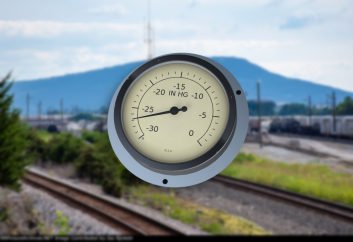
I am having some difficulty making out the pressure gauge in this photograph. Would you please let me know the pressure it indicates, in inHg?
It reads -27 inHg
